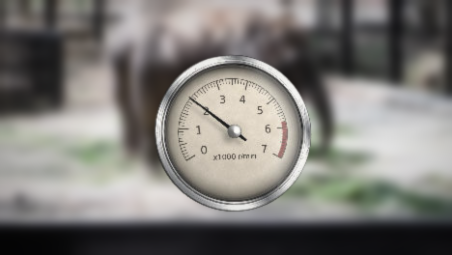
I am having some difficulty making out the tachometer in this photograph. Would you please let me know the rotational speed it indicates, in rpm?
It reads 2000 rpm
